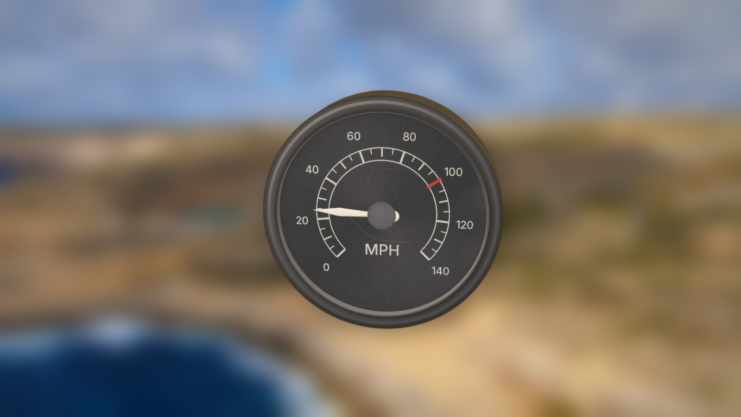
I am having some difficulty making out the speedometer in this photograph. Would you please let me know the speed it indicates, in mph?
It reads 25 mph
